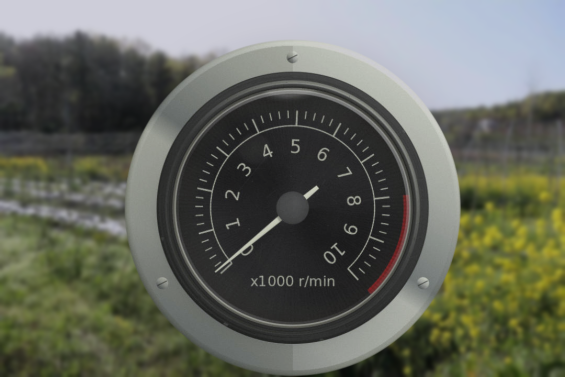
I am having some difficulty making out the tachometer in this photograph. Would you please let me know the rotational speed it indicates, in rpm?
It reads 100 rpm
